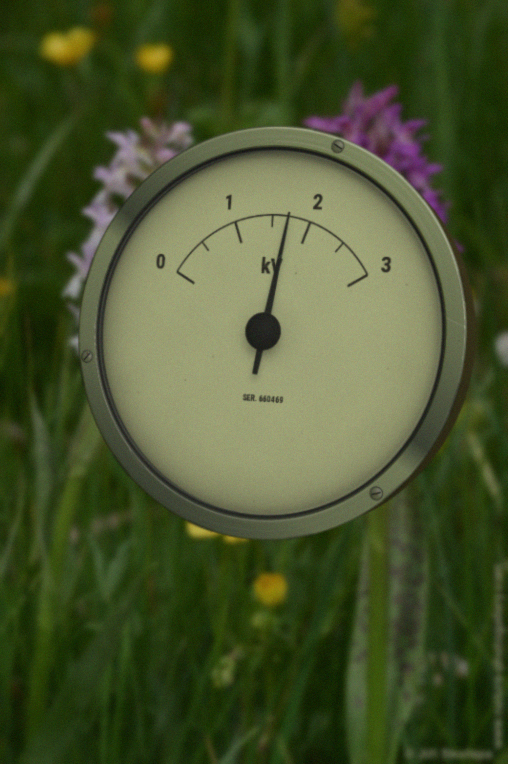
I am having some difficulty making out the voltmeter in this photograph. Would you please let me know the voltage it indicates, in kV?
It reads 1.75 kV
